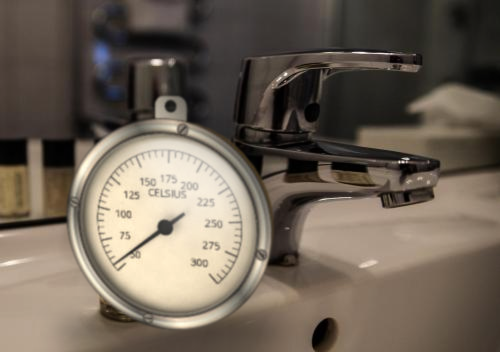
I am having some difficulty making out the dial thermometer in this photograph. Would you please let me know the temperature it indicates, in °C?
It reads 55 °C
